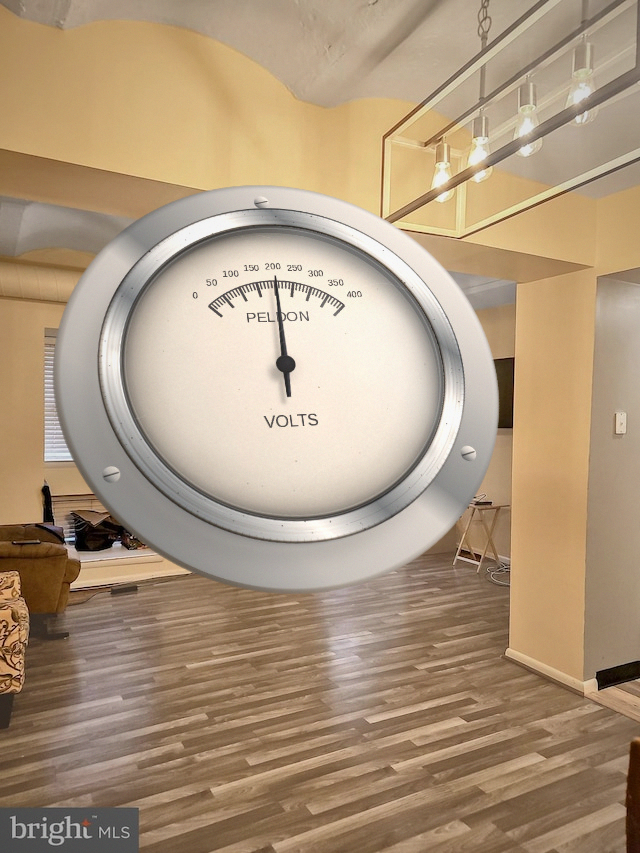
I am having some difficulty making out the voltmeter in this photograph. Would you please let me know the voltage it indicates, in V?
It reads 200 V
